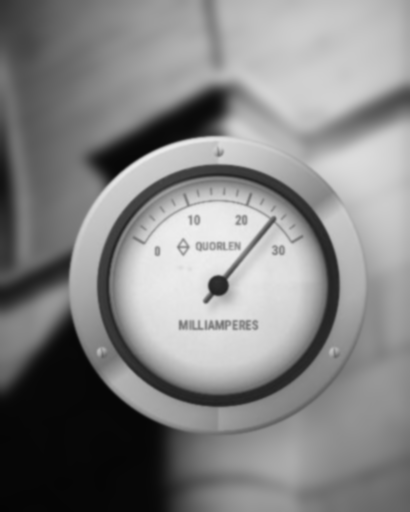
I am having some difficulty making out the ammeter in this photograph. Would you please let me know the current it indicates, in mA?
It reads 25 mA
